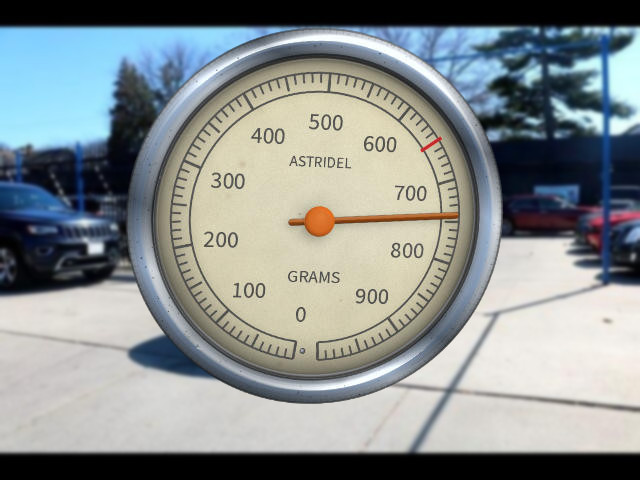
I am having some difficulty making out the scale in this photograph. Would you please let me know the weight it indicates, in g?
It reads 740 g
